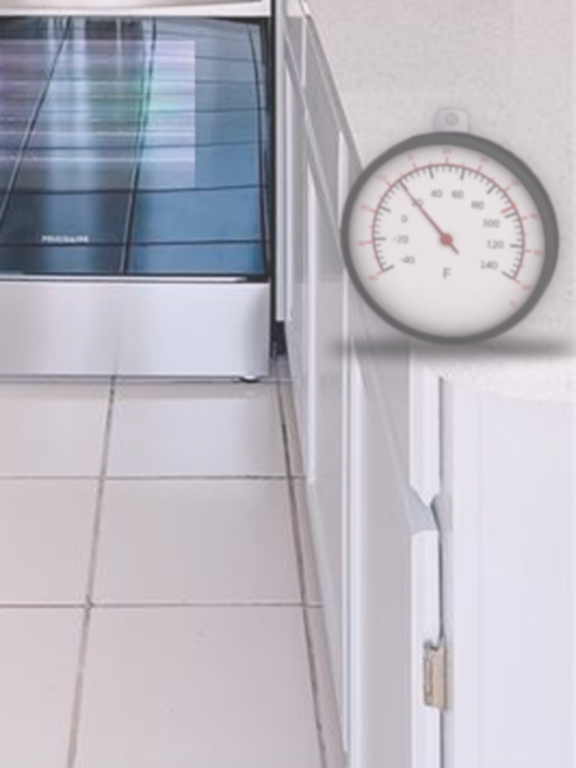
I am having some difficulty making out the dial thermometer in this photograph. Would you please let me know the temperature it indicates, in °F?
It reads 20 °F
